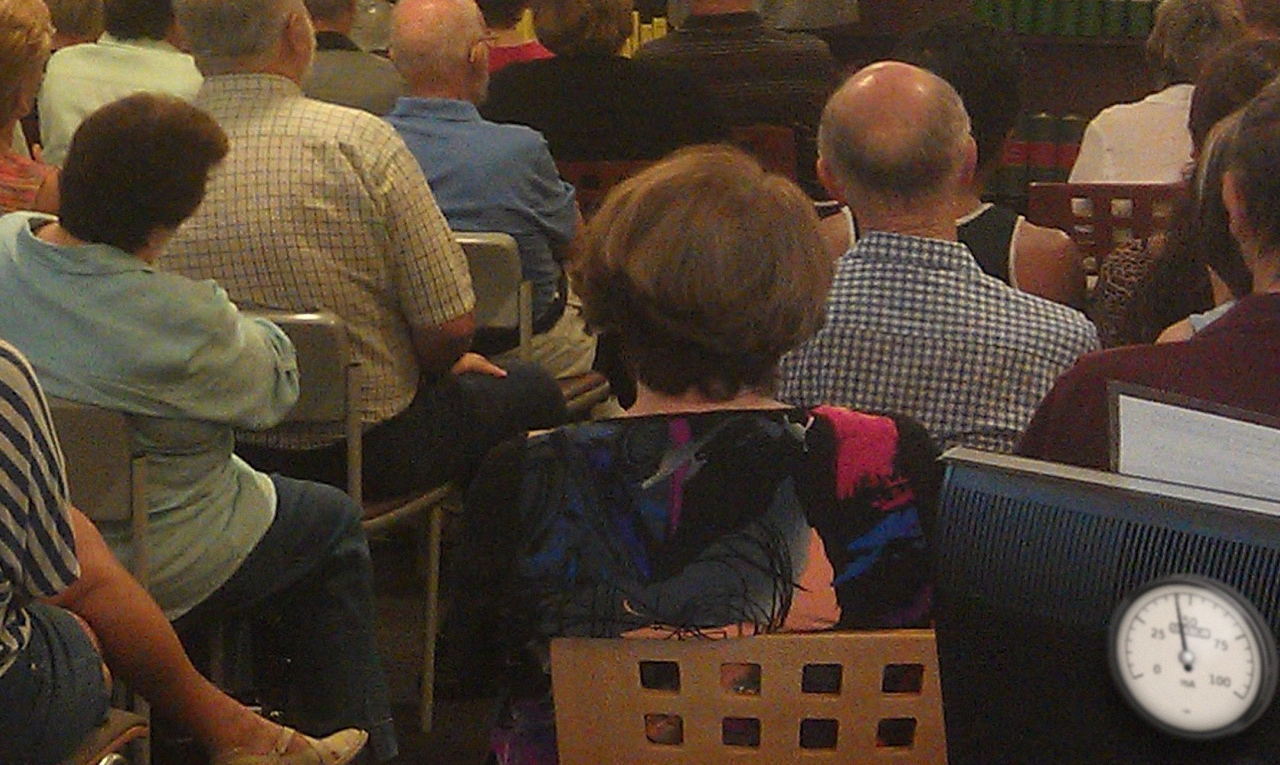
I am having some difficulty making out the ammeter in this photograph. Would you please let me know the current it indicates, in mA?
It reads 45 mA
